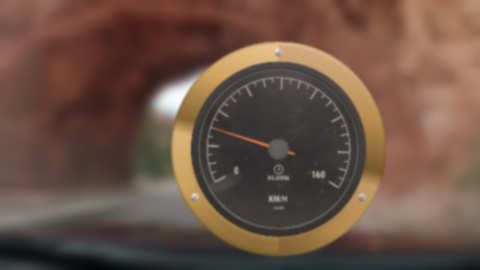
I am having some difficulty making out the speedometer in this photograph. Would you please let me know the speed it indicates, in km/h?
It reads 30 km/h
